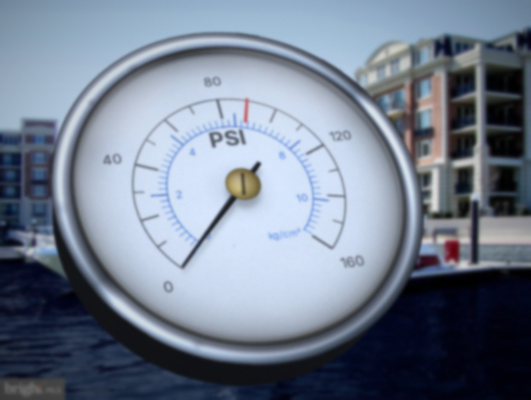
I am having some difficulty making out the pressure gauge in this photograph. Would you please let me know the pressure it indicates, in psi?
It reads 0 psi
